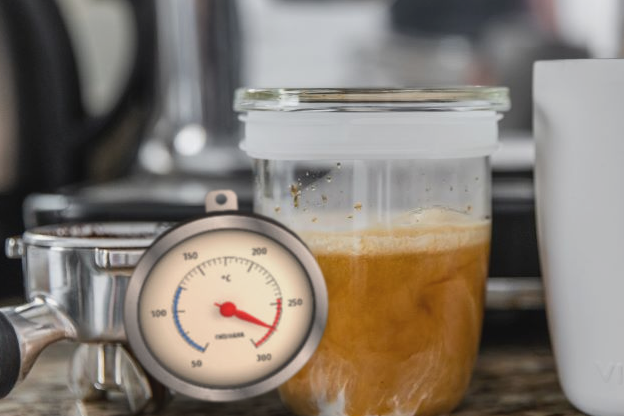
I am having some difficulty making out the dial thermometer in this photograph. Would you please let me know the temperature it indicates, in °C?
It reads 275 °C
